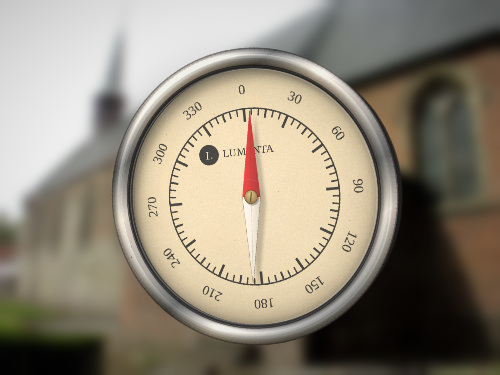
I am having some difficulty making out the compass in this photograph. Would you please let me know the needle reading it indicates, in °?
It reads 5 °
